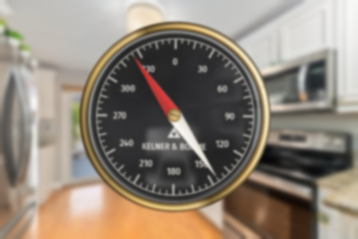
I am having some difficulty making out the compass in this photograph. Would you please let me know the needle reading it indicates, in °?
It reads 325 °
